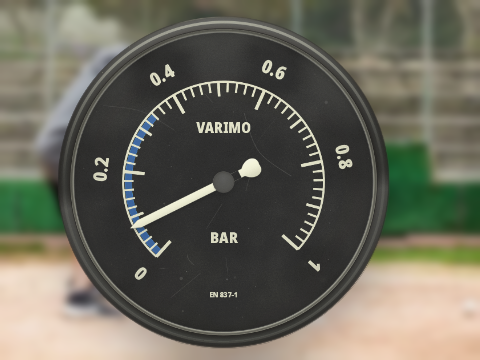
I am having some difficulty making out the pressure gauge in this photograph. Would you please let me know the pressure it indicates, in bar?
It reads 0.08 bar
